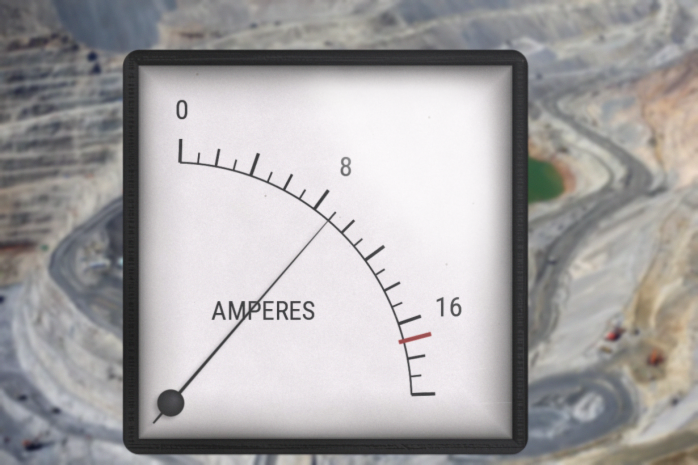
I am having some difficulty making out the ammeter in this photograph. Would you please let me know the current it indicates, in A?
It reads 9 A
